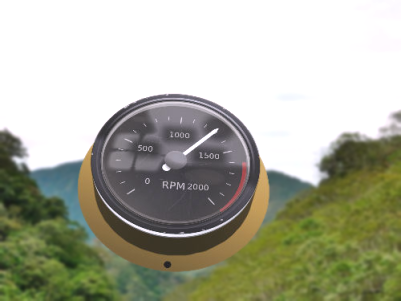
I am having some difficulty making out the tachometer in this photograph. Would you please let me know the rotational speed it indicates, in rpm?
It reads 1300 rpm
